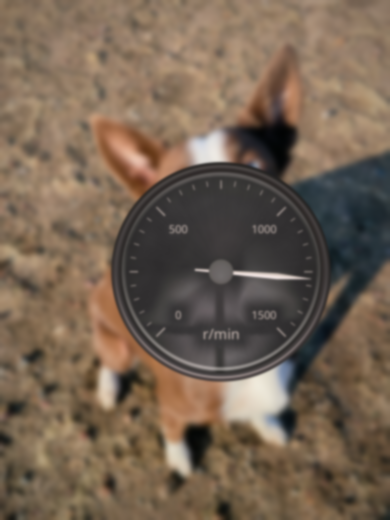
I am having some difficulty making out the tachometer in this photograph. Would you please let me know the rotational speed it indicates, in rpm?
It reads 1275 rpm
